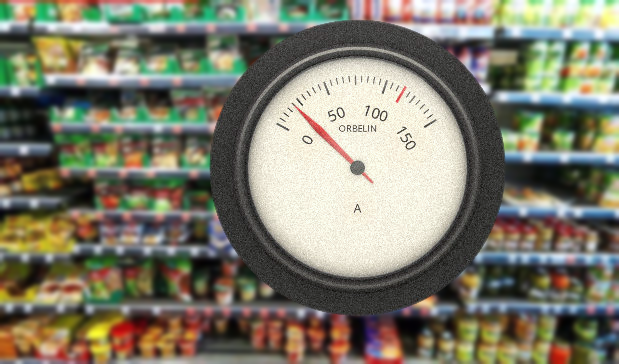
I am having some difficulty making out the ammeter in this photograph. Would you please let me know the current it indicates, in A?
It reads 20 A
